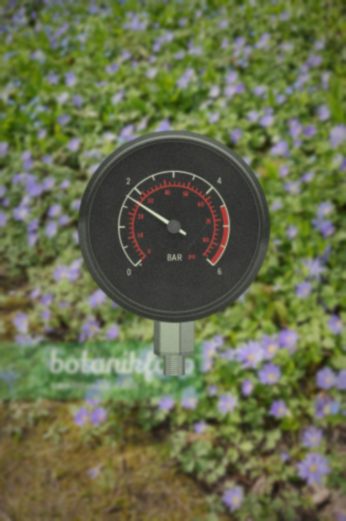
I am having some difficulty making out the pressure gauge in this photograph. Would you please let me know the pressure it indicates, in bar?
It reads 1.75 bar
